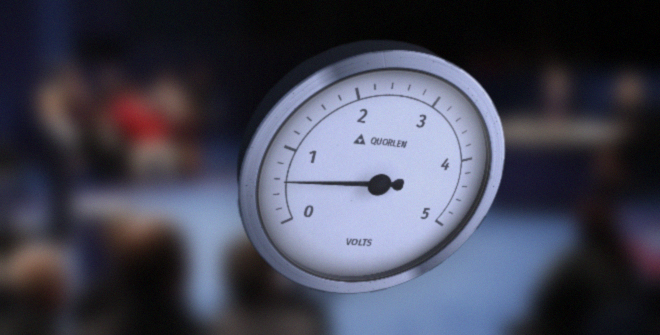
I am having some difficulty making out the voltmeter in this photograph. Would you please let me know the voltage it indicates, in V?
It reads 0.6 V
